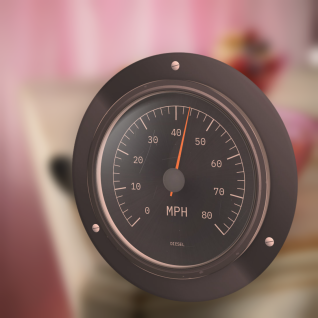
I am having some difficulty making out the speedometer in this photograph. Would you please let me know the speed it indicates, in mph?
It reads 44 mph
